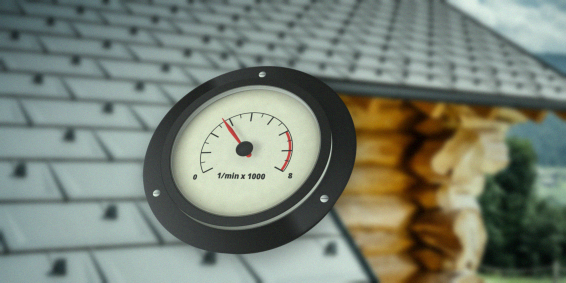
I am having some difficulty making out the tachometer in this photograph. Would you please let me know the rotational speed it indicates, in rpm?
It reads 2750 rpm
